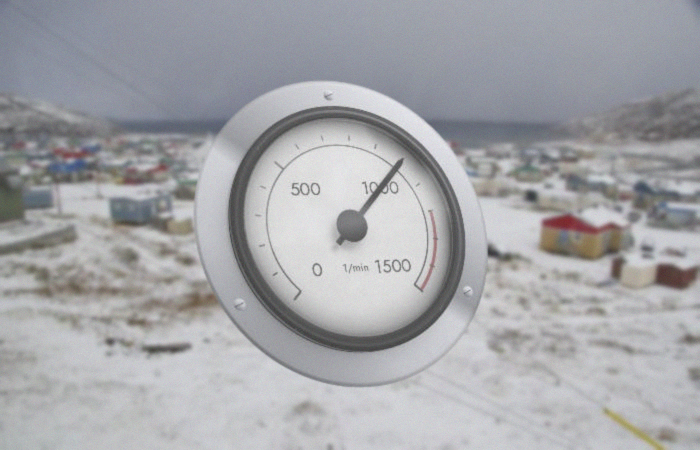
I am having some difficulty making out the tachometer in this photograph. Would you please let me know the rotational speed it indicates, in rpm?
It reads 1000 rpm
